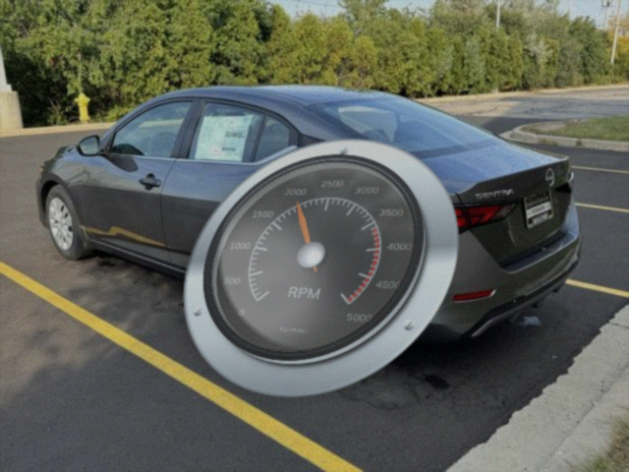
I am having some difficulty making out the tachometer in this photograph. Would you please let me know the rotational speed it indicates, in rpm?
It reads 2000 rpm
